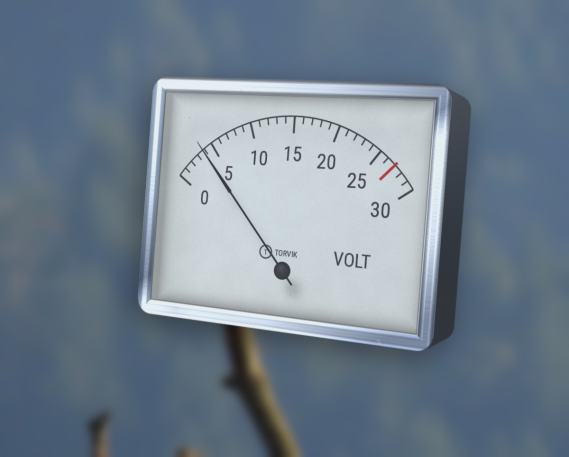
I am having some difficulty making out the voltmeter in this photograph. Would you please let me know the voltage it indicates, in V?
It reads 4 V
